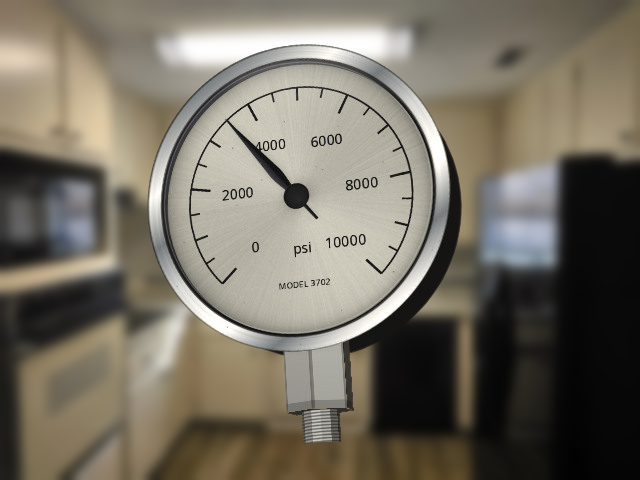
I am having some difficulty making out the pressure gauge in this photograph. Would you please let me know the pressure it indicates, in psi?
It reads 3500 psi
